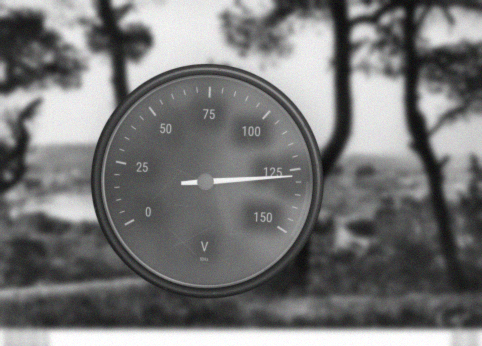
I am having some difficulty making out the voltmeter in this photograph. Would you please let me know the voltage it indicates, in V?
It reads 127.5 V
